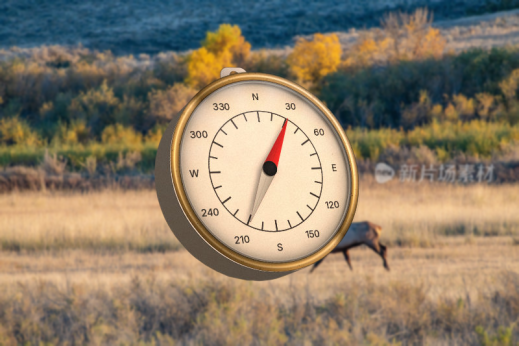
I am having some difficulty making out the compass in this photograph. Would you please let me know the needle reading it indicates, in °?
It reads 30 °
